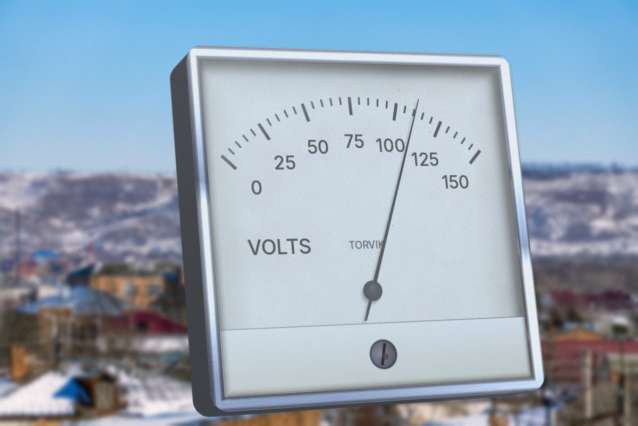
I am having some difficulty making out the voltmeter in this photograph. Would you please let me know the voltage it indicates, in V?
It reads 110 V
